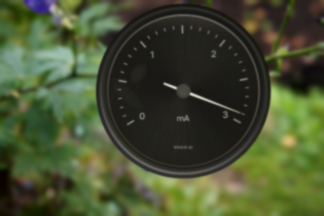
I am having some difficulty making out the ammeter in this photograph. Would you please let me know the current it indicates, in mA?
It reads 2.9 mA
